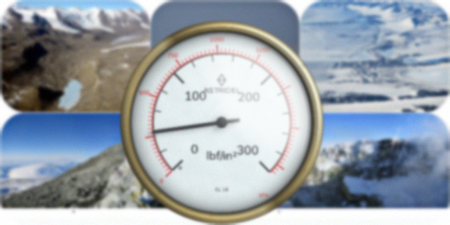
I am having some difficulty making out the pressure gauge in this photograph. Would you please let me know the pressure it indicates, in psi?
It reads 40 psi
